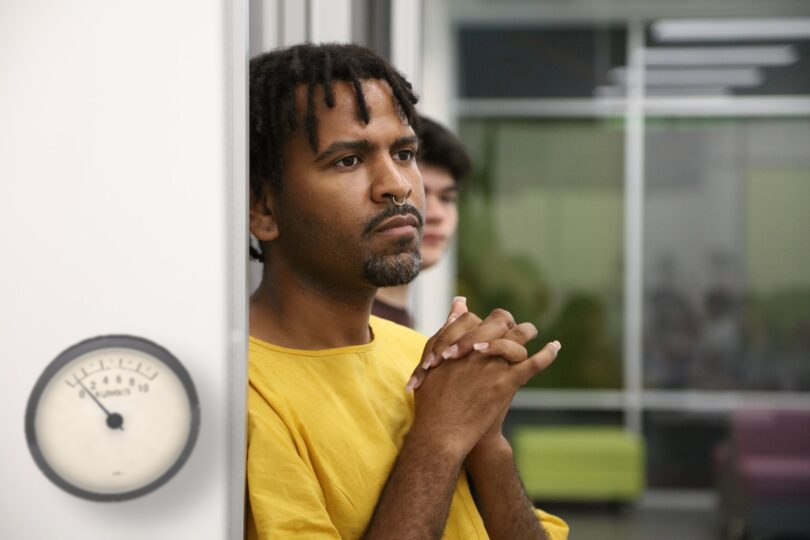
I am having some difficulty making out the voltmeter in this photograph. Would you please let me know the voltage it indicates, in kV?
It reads 1 kV
